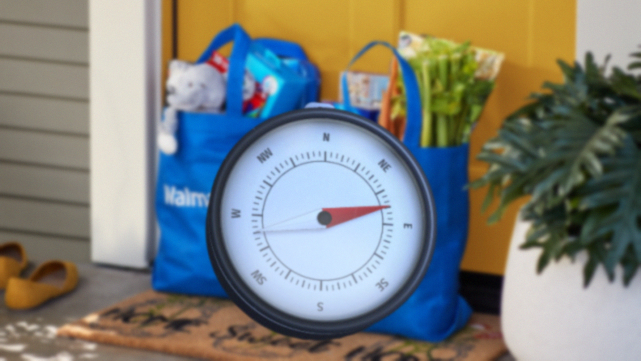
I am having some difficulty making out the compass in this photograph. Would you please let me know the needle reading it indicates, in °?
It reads 75 °
